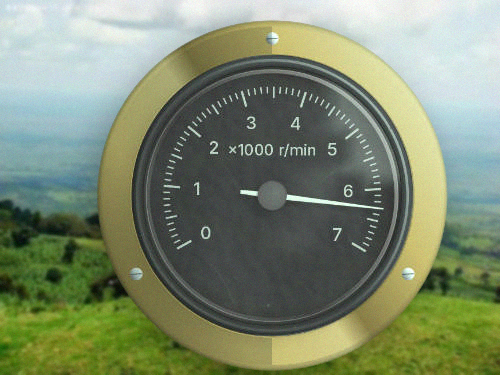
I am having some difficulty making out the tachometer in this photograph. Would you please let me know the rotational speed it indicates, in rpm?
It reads 6300 rpm
